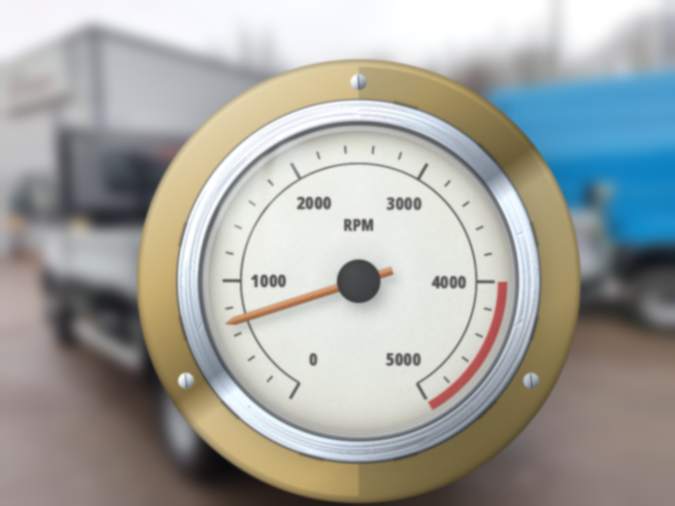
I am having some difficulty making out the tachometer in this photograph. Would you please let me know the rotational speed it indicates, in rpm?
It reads 700 rpm
